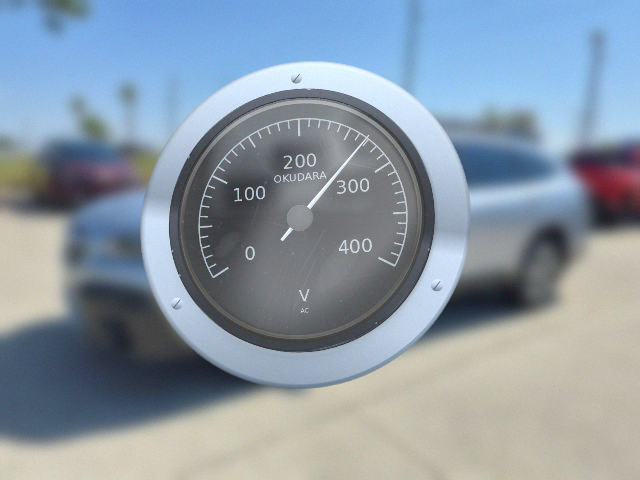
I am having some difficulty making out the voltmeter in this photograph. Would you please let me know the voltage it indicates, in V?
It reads 270 V
